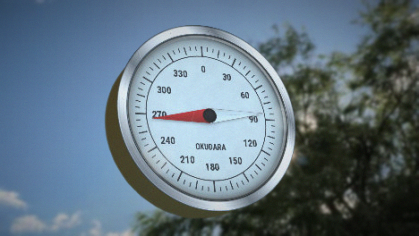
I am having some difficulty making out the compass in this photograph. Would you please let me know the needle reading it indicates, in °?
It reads 265 °
